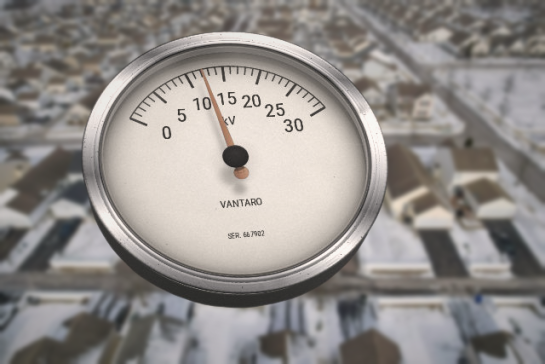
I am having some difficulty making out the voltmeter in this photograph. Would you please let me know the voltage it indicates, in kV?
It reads 12 kV
